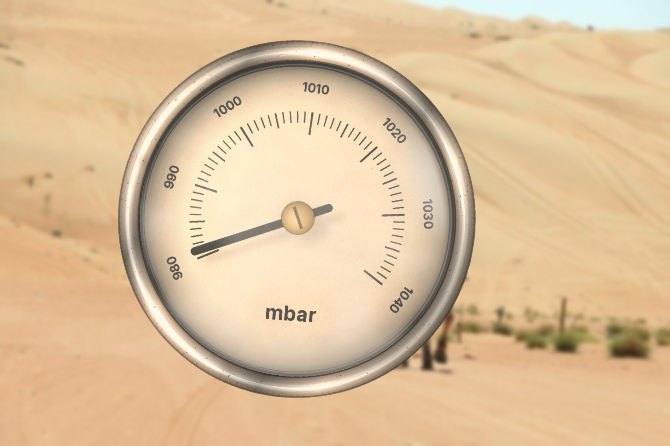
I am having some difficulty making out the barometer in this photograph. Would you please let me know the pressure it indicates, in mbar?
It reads 981 mbar
